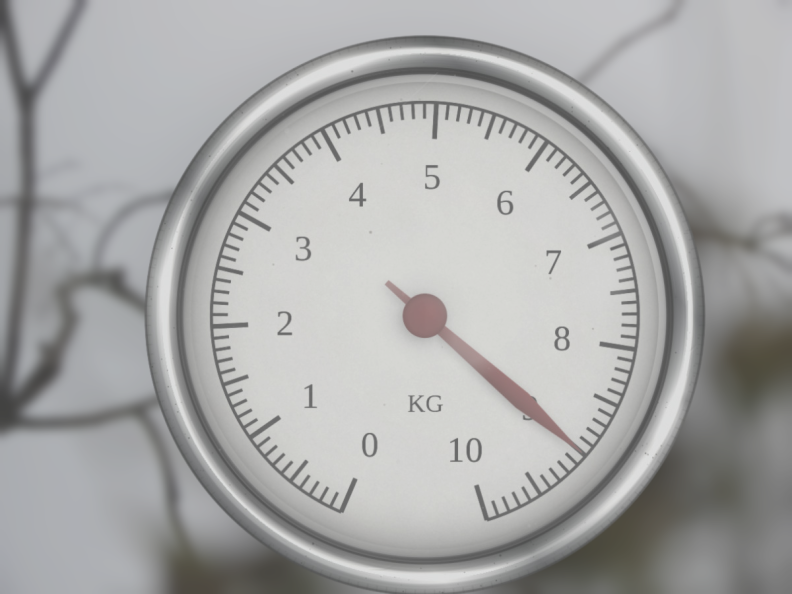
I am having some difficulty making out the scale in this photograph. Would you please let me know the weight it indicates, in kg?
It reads 9 kg
